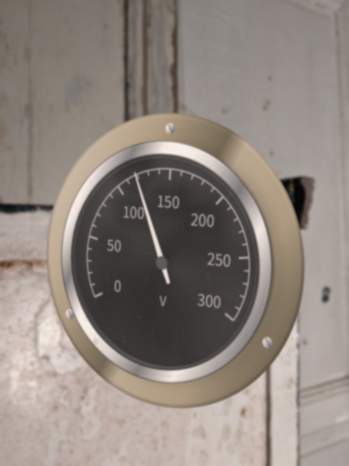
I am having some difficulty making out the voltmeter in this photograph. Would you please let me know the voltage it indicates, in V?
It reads 120 V
